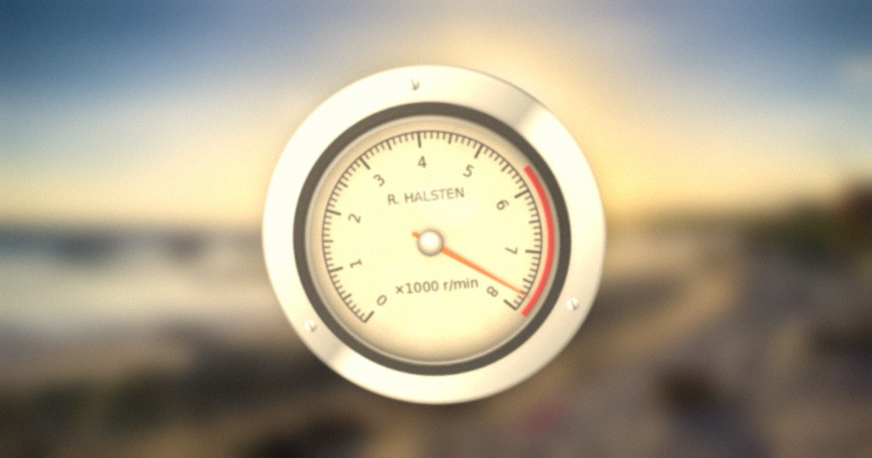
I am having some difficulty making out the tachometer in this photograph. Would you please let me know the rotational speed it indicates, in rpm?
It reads 7700 rpm
